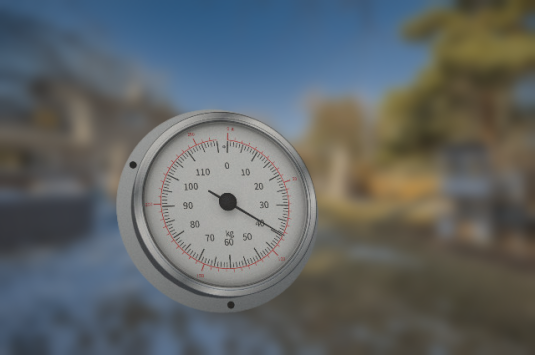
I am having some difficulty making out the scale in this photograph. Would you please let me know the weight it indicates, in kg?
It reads 40 kg
